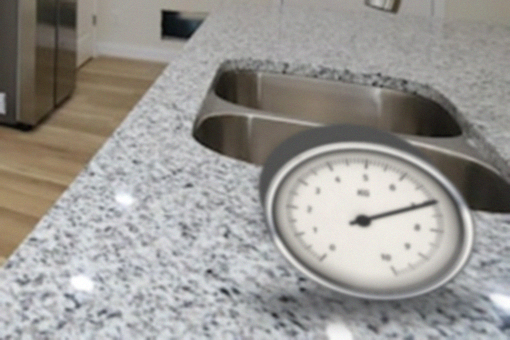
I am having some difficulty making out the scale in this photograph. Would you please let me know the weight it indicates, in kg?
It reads 7 kg
